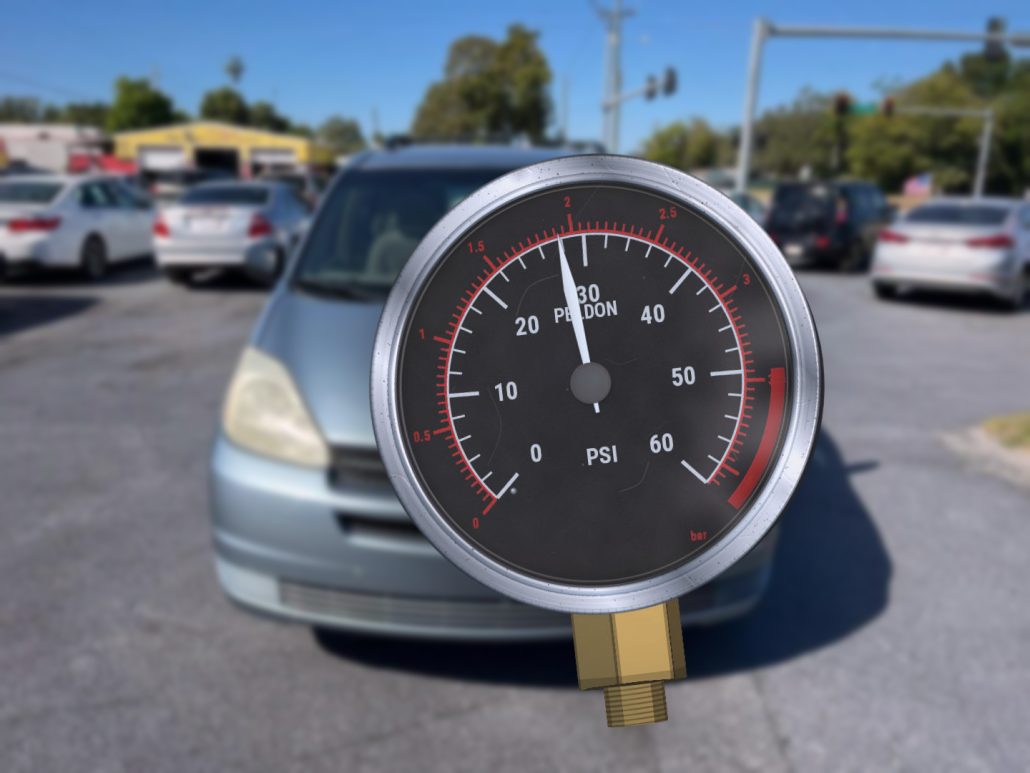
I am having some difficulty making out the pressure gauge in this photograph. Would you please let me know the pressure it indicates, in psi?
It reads 28 psi
